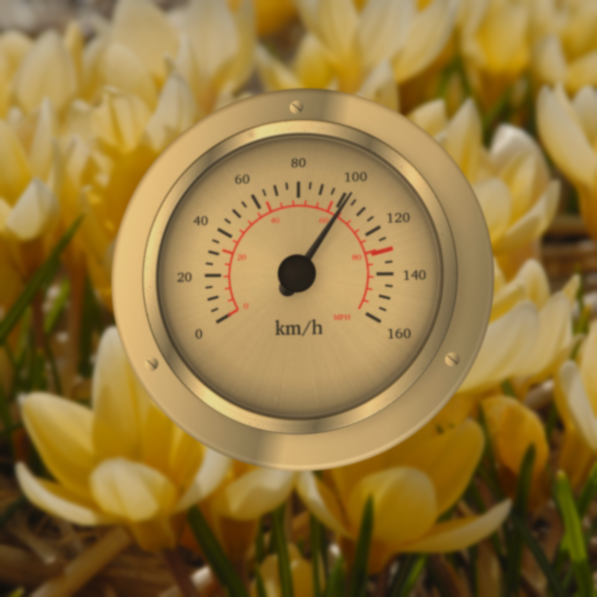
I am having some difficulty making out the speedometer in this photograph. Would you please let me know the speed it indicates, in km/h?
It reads 102.5 km/h
